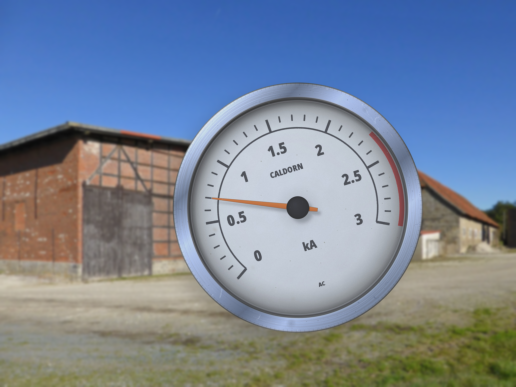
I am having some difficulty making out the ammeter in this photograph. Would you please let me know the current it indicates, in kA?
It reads 0.7 kA
